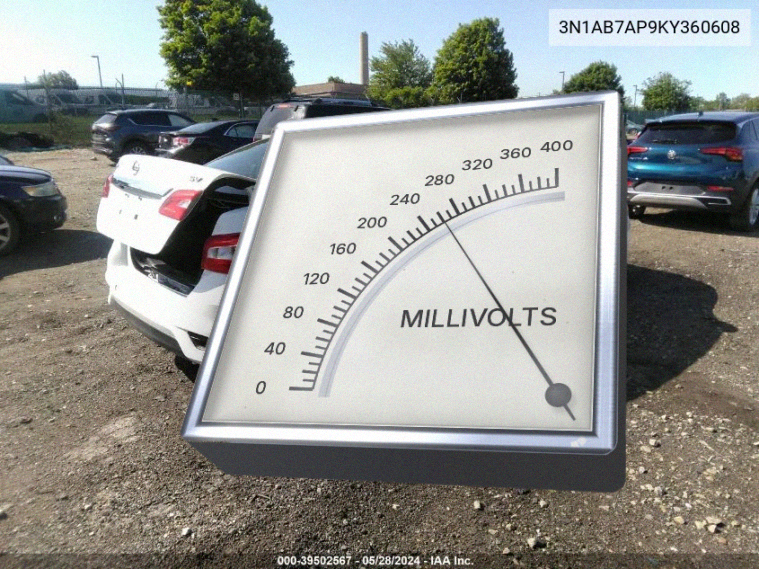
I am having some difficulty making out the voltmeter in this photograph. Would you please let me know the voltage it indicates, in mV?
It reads 260 mV
